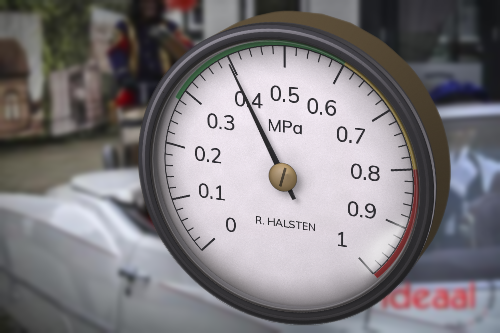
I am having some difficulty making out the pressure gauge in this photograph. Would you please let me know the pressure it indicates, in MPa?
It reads 0.4 MPa
